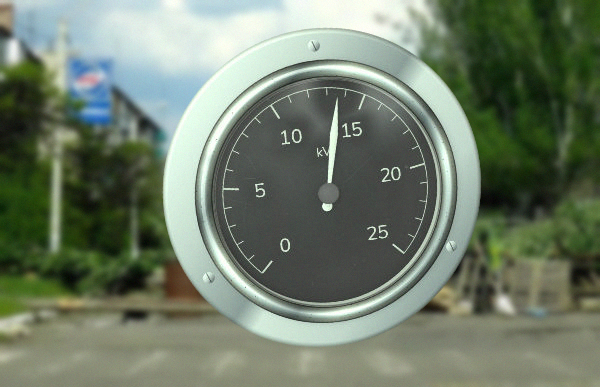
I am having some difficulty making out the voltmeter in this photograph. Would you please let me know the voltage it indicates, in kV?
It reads 13.5 kV
